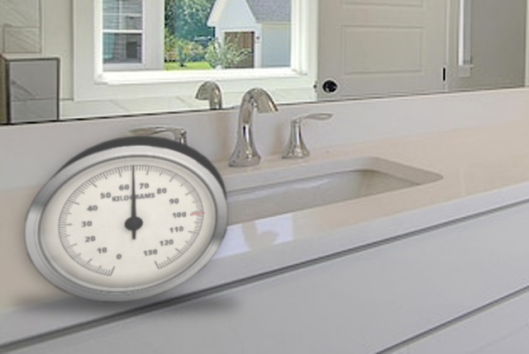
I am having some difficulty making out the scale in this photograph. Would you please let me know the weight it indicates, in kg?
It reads 65 kg
